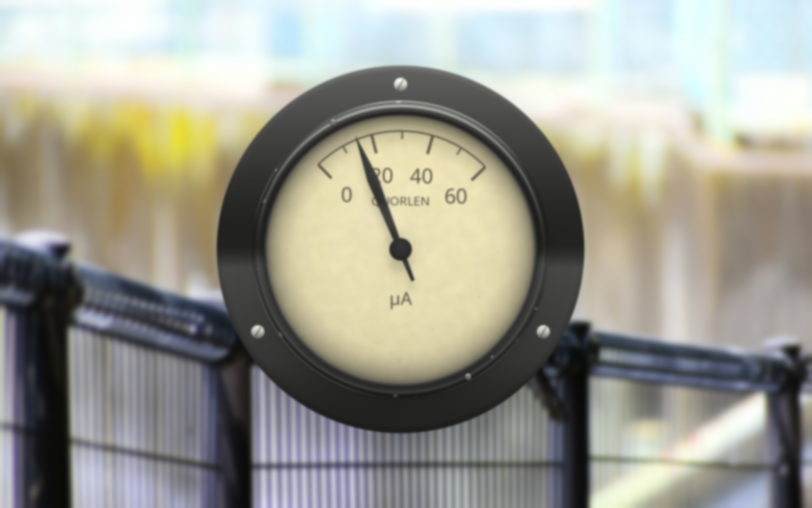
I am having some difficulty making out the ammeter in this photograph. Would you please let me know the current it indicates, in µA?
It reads 15 µA
